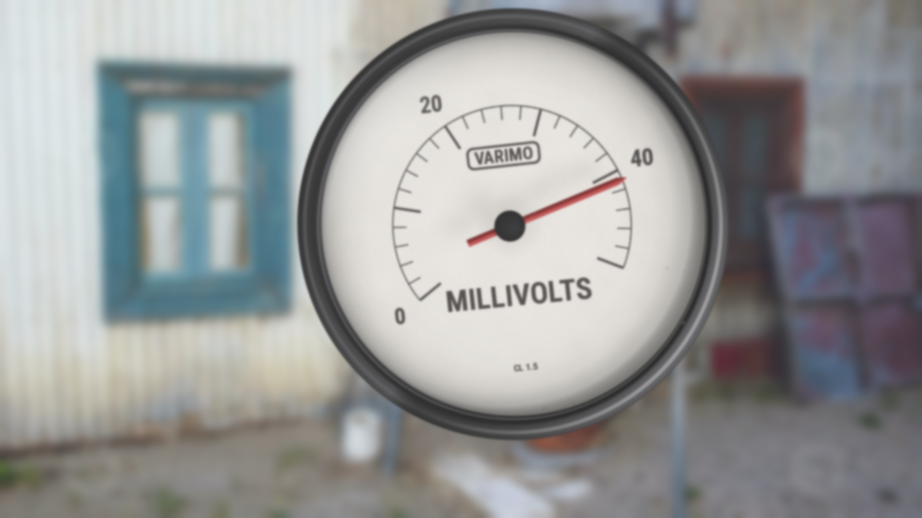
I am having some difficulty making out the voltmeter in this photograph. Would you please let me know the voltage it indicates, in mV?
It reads 41 mV
